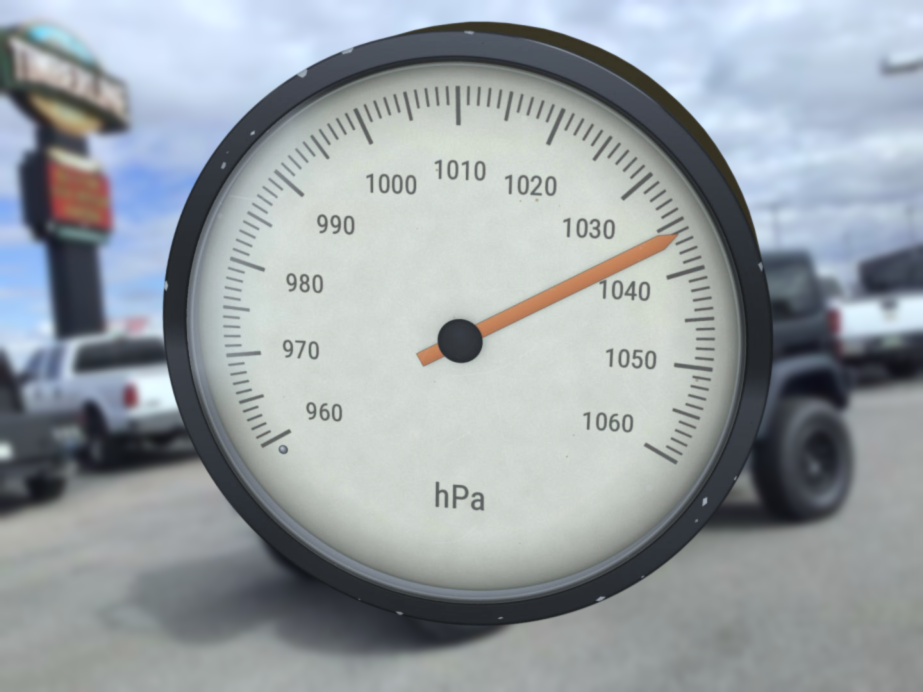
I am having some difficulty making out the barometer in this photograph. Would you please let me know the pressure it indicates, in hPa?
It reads 1036 hPa
